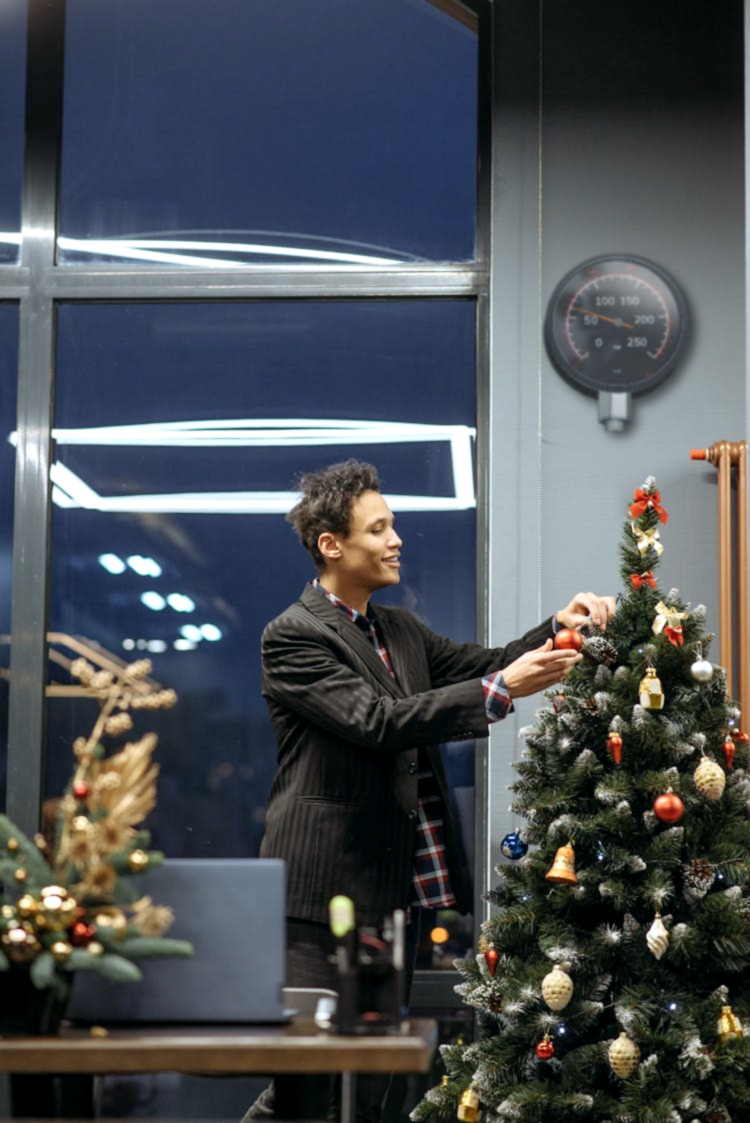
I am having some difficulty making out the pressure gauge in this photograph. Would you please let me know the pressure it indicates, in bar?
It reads 60 bar
